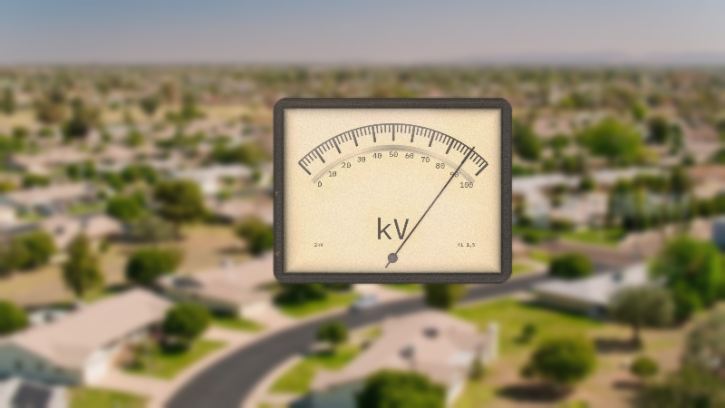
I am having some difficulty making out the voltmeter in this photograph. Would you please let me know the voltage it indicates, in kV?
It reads 90 kV
